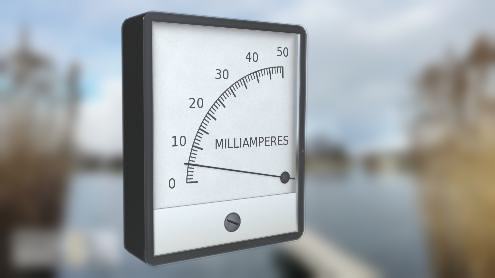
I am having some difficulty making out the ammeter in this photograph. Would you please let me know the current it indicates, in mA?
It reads 5 mA
